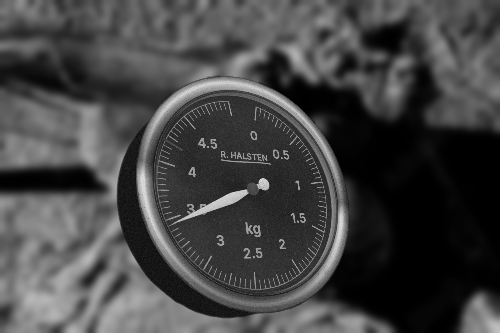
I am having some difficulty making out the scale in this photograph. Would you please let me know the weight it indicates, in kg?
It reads 3.45 kg
